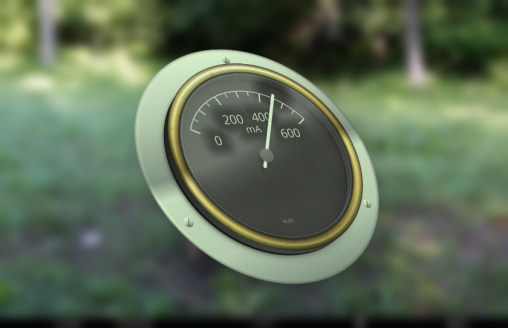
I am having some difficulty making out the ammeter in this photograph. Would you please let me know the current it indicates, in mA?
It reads 450 mA
